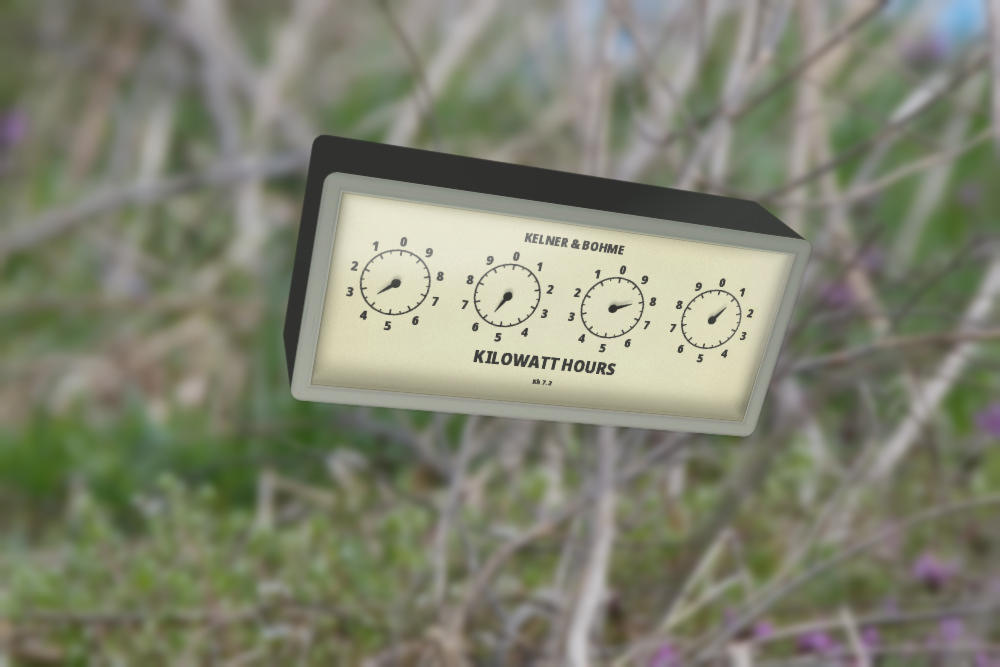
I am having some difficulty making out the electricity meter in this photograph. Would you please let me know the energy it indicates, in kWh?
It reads 3581 kWh
